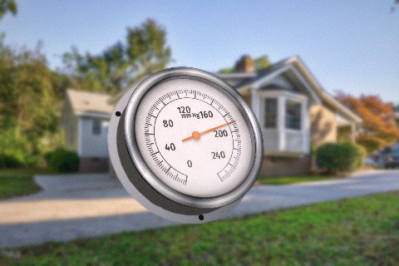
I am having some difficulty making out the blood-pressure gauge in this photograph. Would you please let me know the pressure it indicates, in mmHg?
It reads 190 mmHg
